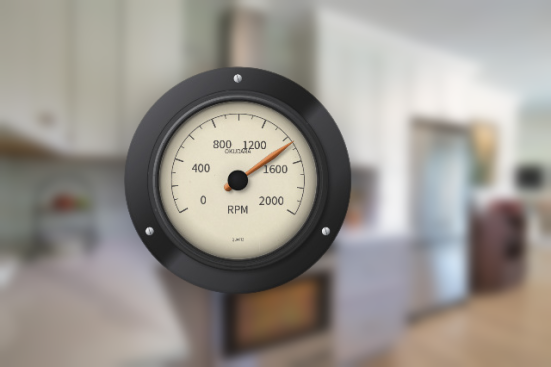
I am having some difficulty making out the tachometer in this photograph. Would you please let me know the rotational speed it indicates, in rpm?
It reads 1450 rpm
